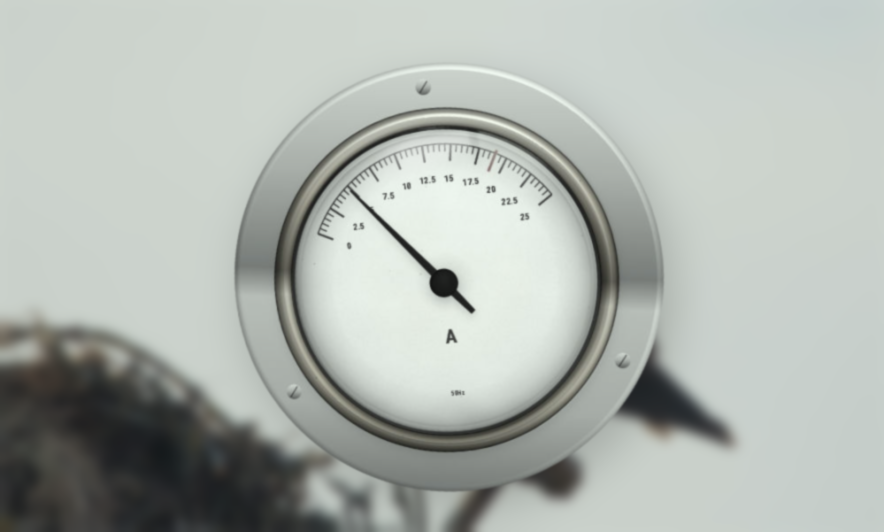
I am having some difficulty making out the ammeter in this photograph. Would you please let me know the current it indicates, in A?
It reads 5 A
